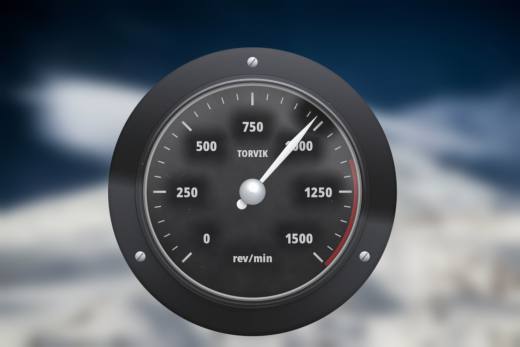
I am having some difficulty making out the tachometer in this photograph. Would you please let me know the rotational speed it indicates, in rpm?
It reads 975 rpm
